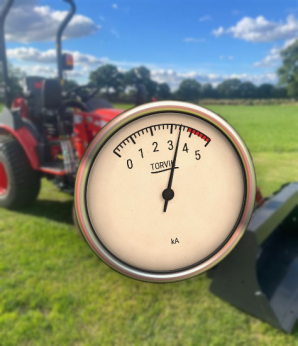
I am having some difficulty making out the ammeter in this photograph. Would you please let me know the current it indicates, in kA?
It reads 3.4 kA
